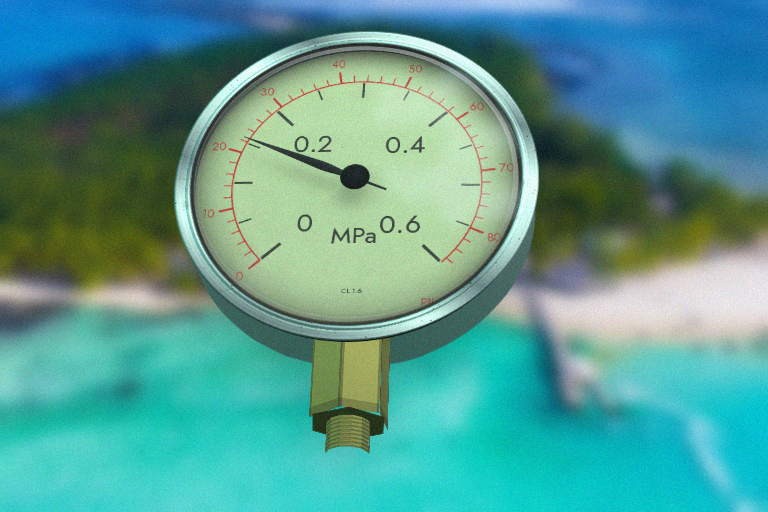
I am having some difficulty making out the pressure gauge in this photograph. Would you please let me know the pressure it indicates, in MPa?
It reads 0.15 MPa
